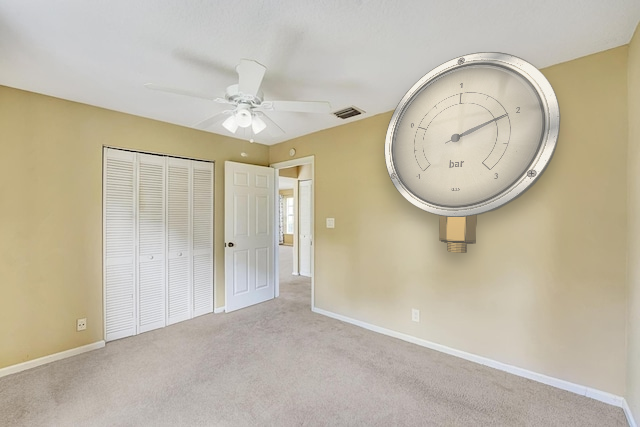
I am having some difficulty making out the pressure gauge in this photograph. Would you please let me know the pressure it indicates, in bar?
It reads 2 bar
